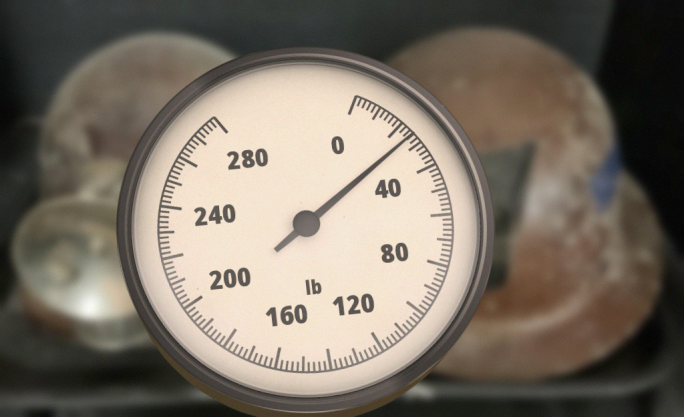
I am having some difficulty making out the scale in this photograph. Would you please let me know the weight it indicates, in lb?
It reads 26 lb
